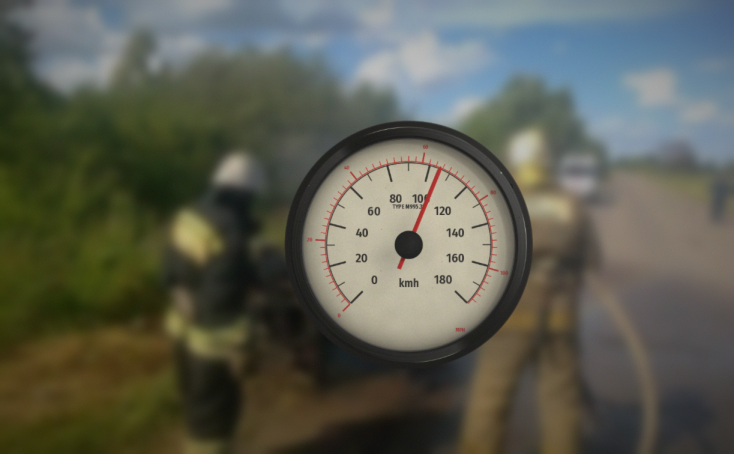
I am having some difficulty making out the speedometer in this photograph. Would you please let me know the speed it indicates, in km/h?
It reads 105 km/h
